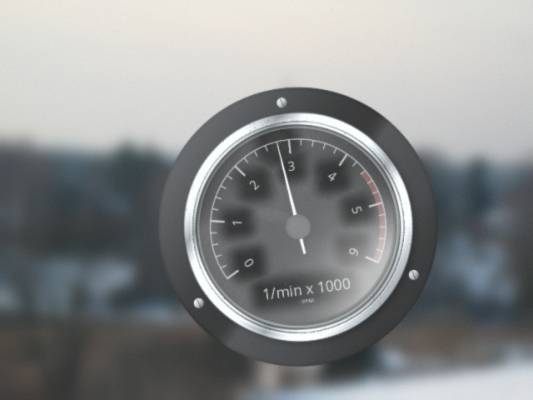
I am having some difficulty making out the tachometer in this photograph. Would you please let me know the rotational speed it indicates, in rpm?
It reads 2800 rpm
